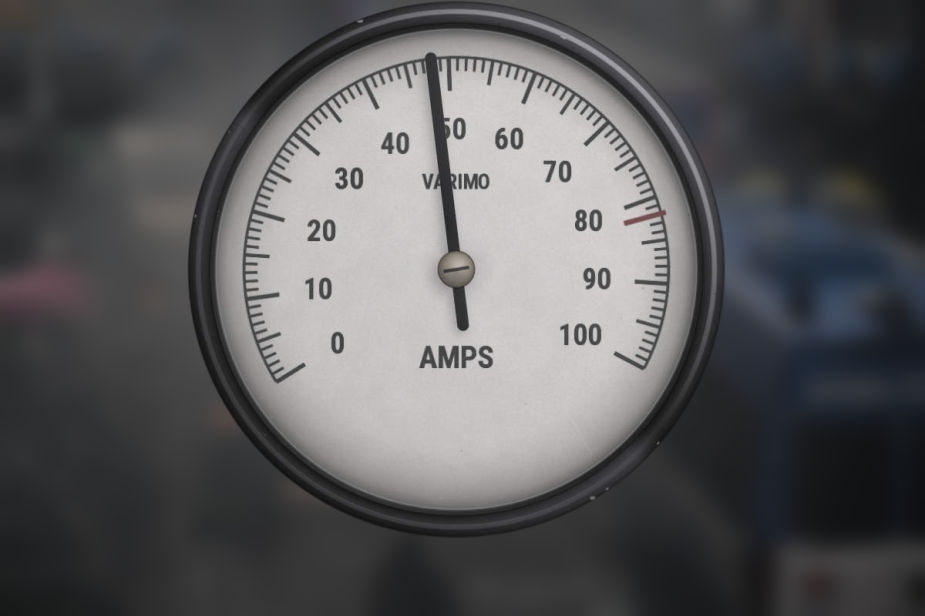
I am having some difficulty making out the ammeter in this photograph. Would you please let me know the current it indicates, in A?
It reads 48 A
